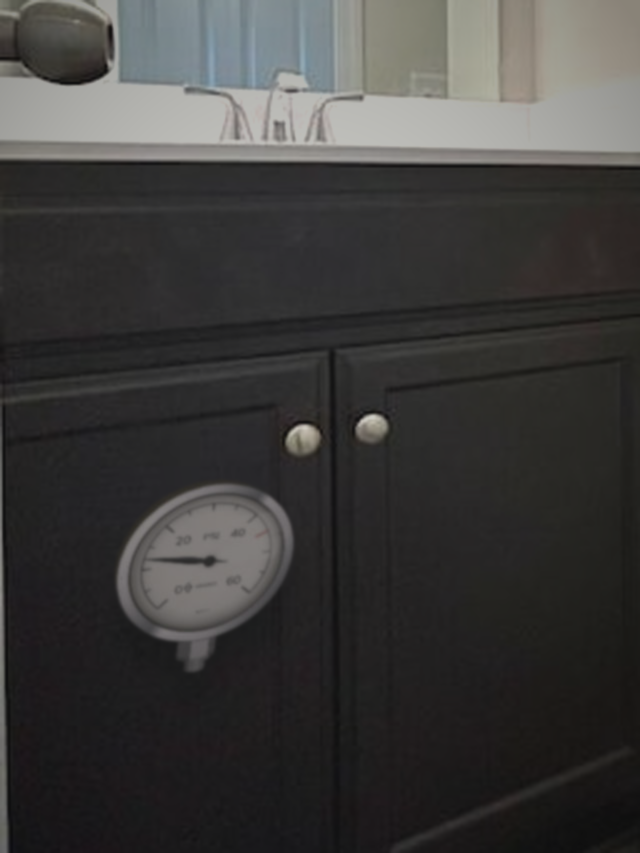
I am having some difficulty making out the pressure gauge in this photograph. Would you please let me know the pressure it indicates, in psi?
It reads 12.5 psi
